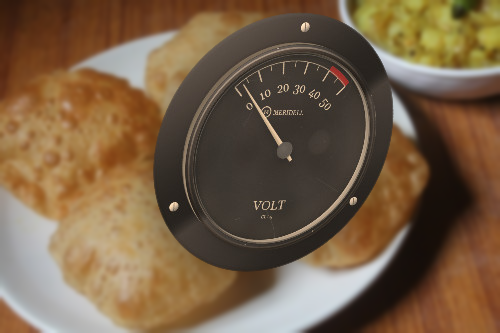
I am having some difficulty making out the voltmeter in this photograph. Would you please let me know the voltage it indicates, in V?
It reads 2.5 V
